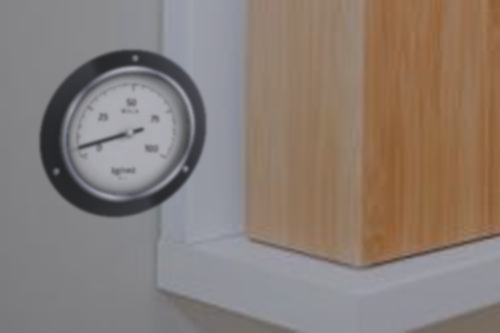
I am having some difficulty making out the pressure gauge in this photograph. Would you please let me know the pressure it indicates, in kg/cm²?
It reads 5 kg/cm²
